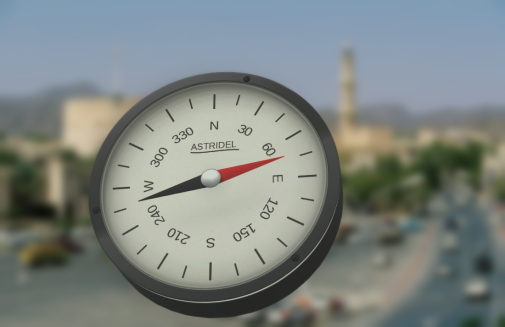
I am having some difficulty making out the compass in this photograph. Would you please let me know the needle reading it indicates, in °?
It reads 75 °
